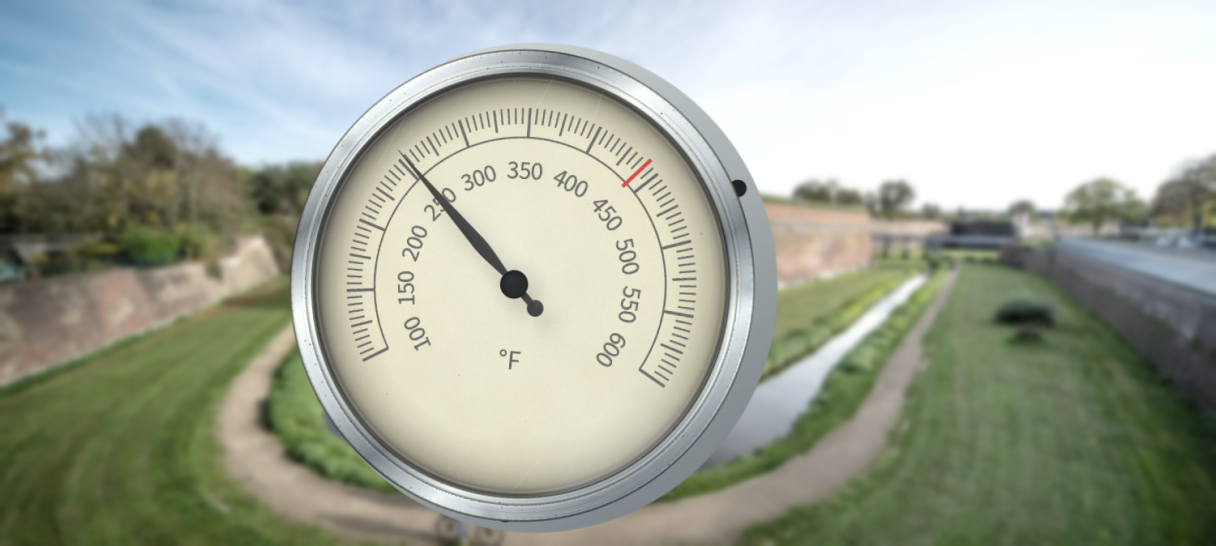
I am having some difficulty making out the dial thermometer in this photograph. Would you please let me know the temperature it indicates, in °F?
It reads 255 °F
